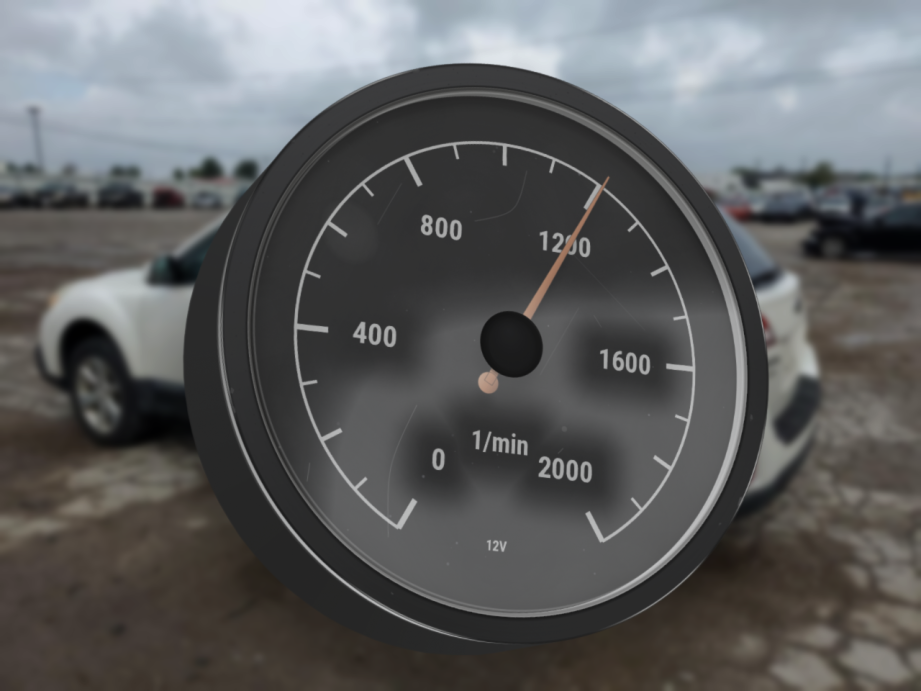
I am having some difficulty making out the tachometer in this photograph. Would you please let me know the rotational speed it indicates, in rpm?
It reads 1200 rpm
